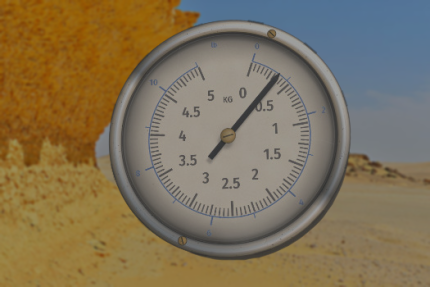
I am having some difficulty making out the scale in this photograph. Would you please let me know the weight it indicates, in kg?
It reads 0.35 kg
